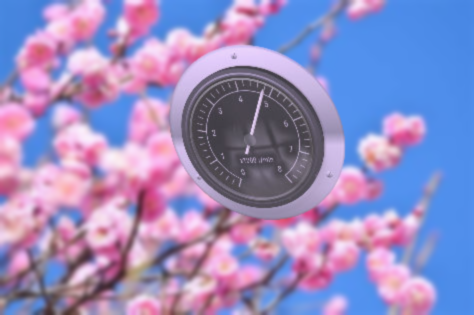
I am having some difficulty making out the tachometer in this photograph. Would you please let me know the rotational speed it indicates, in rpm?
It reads 4800 rpm
